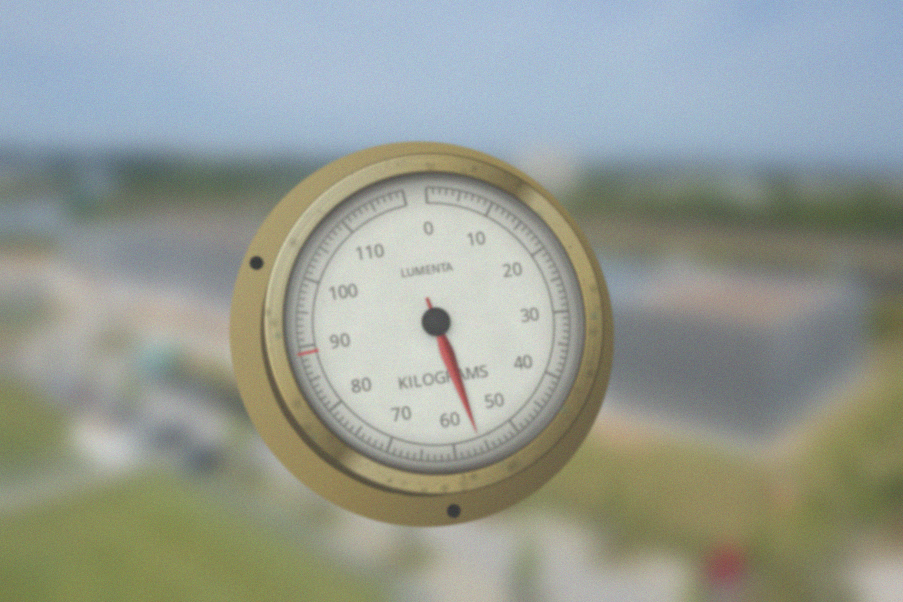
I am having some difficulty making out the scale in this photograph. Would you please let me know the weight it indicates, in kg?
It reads 56 kg
